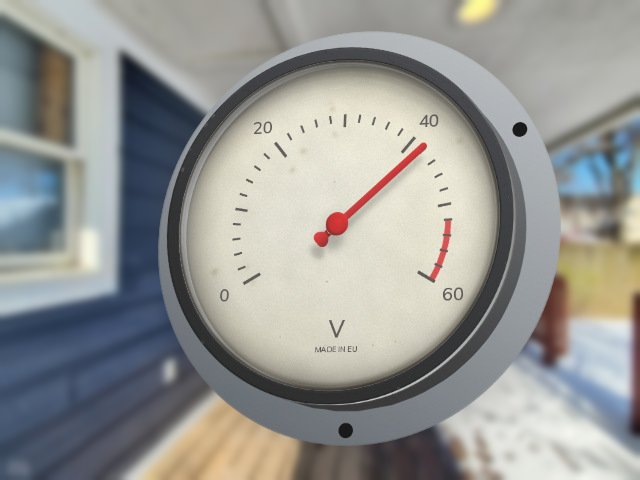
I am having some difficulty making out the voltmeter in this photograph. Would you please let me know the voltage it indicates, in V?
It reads 42 V
